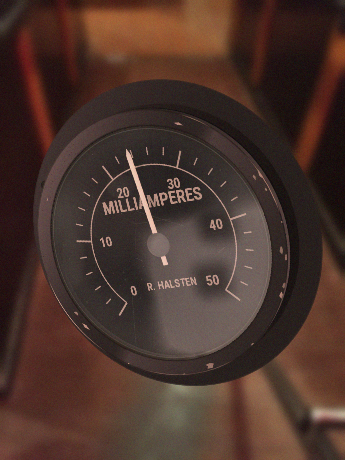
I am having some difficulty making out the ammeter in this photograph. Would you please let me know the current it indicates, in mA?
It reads 24 mA
